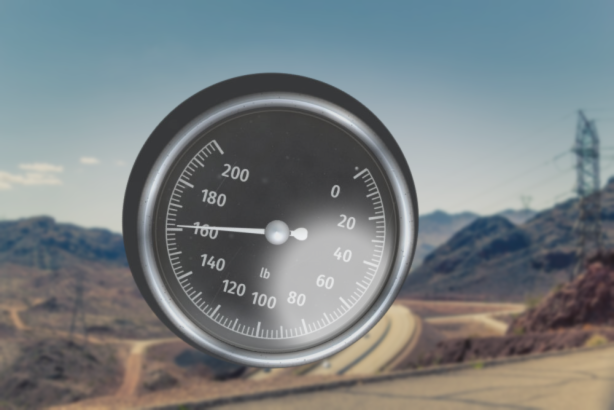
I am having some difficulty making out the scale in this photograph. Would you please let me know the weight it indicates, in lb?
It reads 162 lb
